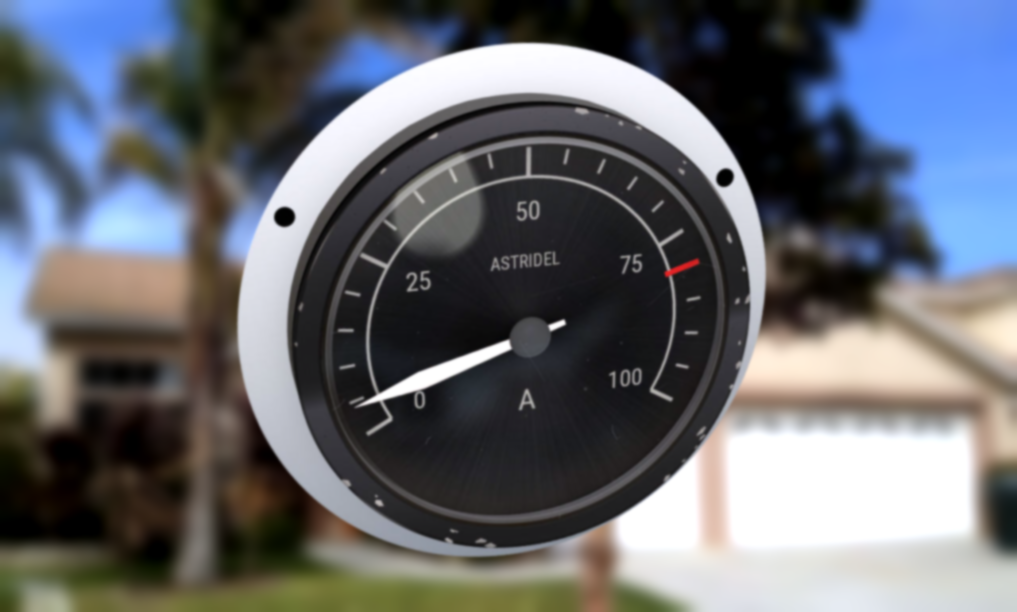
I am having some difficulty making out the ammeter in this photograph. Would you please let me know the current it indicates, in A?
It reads 5 A
